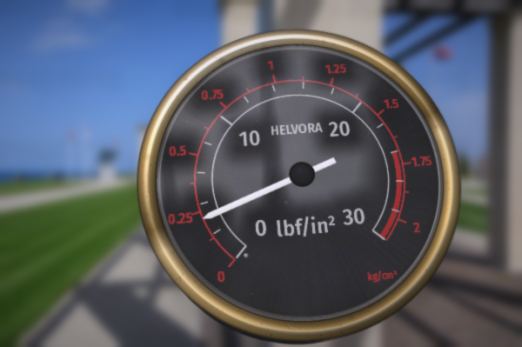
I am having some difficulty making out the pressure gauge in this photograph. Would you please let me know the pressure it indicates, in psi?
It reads 3 psi
